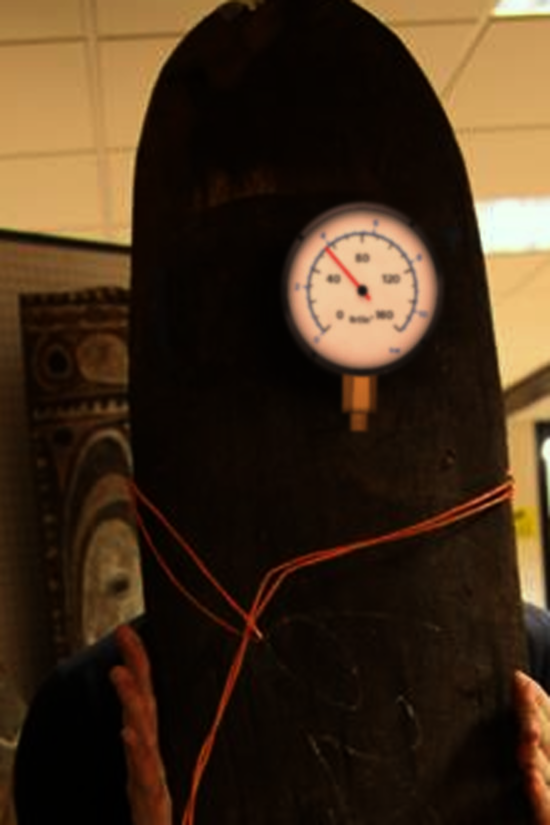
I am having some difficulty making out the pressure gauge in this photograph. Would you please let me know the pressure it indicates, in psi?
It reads 55 psi
